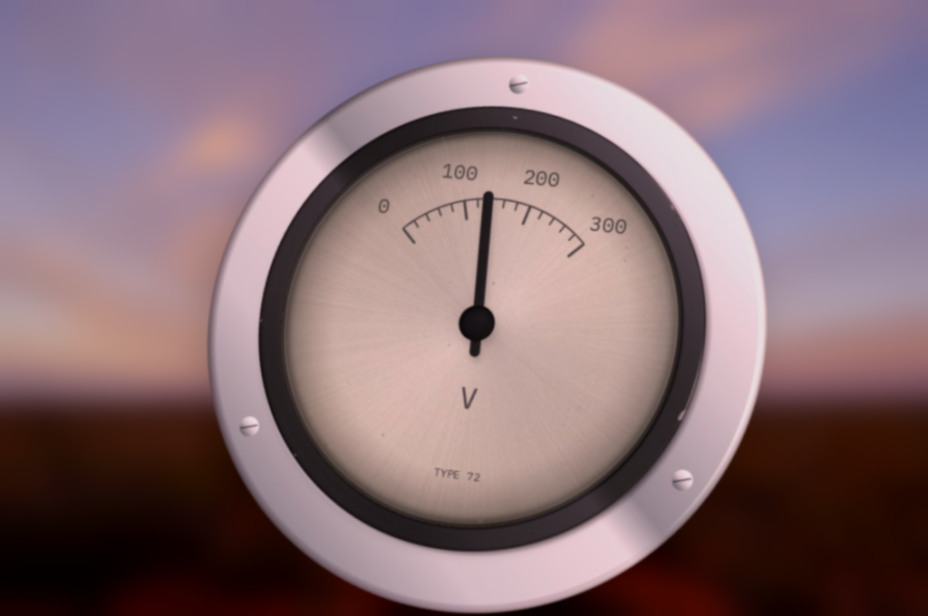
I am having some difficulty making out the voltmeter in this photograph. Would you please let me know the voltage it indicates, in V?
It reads 140 V
